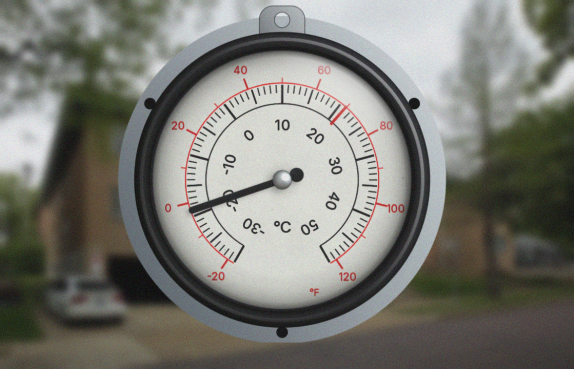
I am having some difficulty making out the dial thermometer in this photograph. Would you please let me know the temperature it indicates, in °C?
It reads -19 °C
